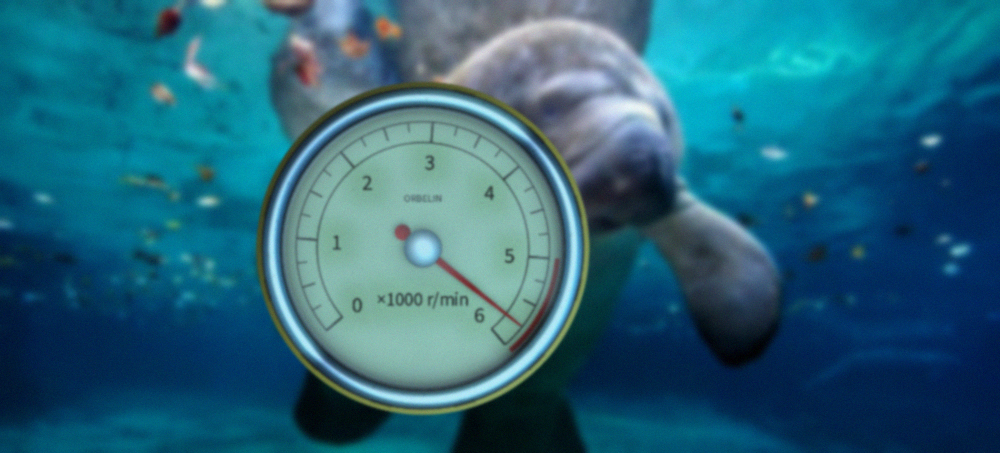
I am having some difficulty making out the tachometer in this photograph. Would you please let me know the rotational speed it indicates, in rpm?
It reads 5750 rpm
